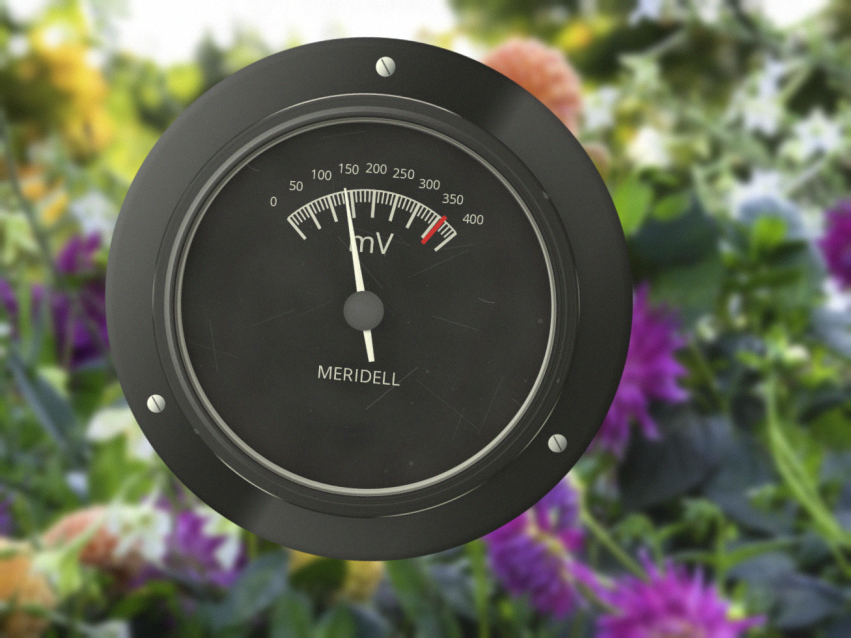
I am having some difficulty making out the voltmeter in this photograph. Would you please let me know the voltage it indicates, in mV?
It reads 140 mV
